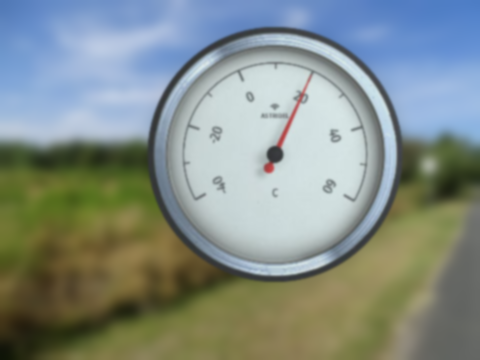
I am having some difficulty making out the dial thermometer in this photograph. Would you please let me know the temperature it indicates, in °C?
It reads 20 °C
